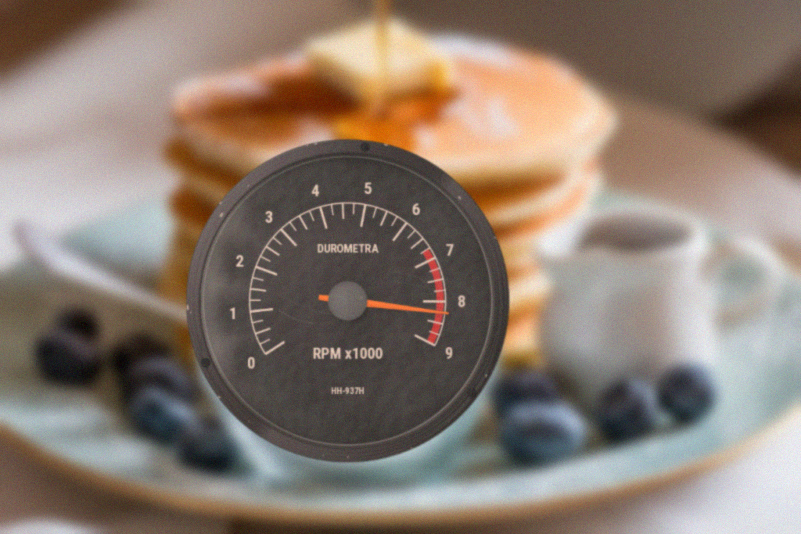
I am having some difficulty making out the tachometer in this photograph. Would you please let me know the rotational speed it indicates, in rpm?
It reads 8250 rpm
